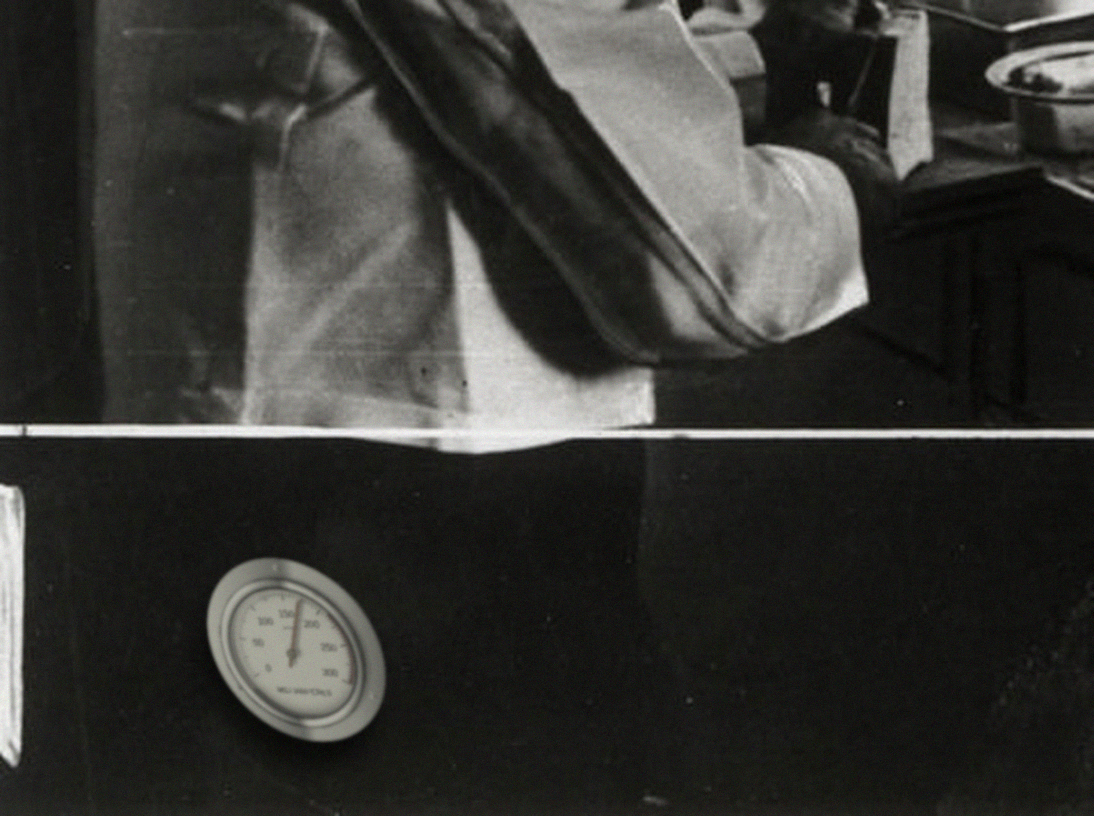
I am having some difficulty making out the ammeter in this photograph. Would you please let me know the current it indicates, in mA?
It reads 175 mA
